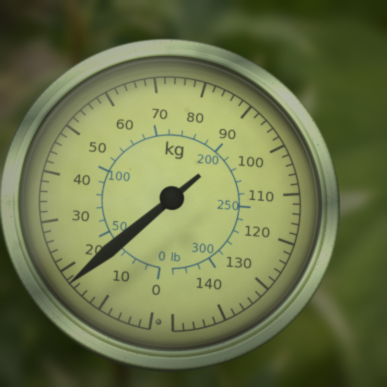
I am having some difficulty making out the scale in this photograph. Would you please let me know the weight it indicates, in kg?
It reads 17 kg
